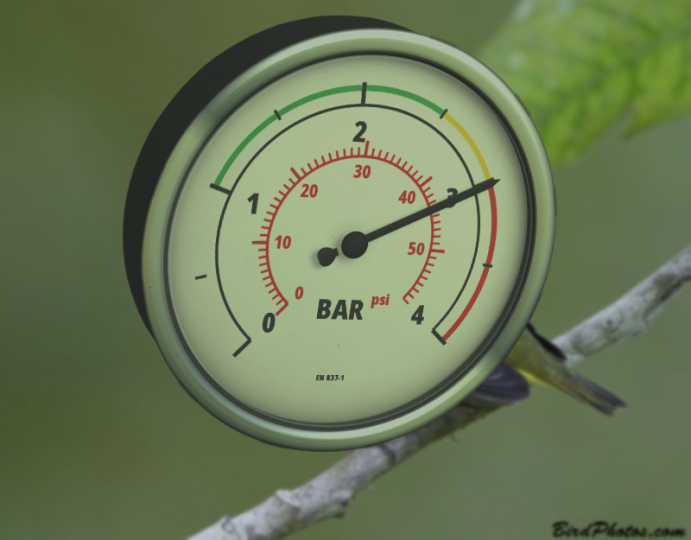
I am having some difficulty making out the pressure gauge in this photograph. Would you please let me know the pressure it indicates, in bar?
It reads 3 bar
